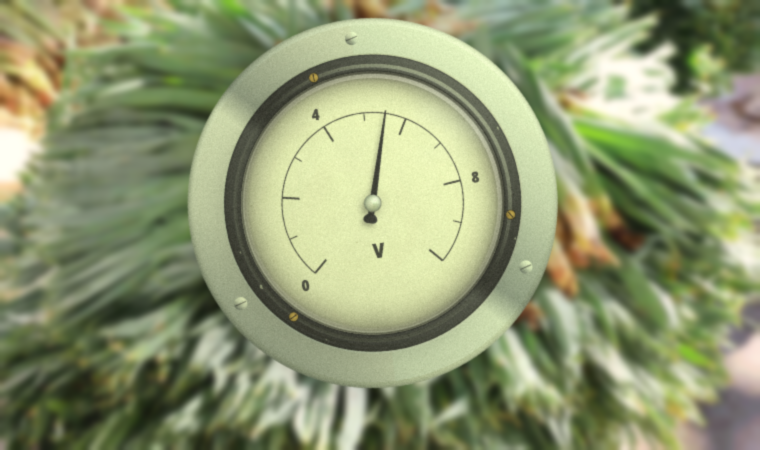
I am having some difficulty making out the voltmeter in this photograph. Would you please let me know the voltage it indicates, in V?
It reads 5.5 V
